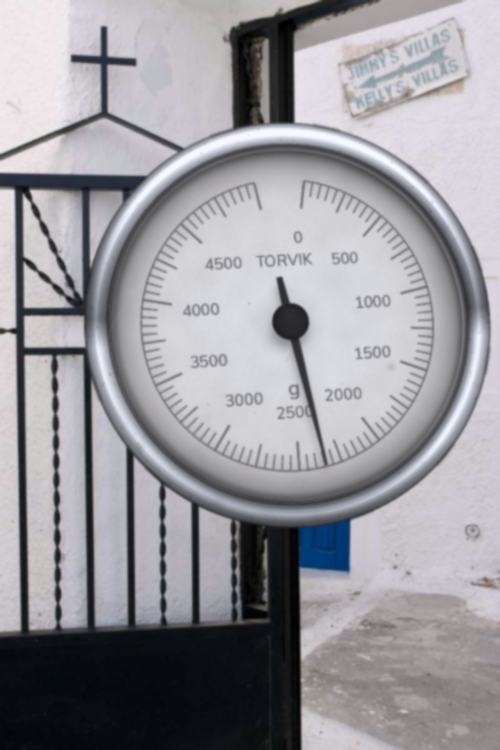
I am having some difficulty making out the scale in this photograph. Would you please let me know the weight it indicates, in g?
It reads 2350 g
